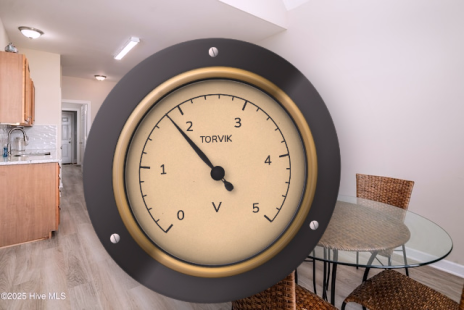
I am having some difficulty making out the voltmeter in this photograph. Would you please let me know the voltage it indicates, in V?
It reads 1.8 V
